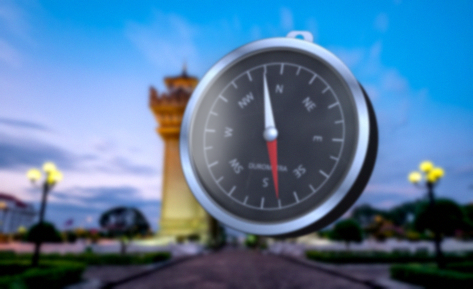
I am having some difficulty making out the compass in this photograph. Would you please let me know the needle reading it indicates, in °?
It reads 165 °
